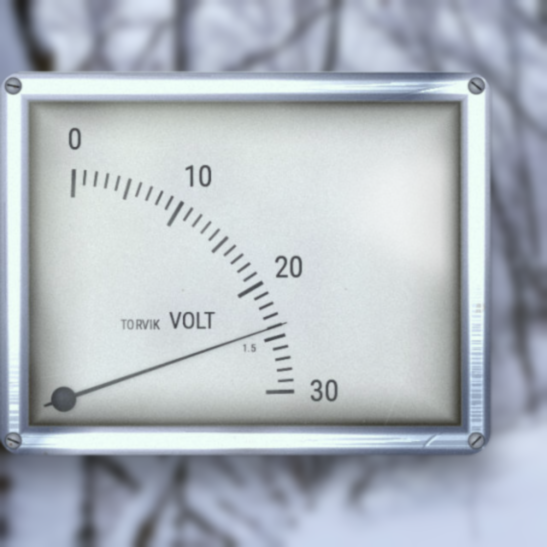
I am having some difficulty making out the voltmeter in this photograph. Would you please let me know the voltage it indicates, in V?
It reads 24 V
